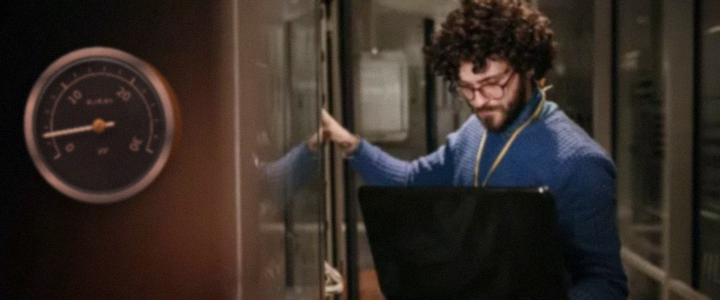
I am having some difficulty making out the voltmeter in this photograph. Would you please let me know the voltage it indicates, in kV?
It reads 3 kV
